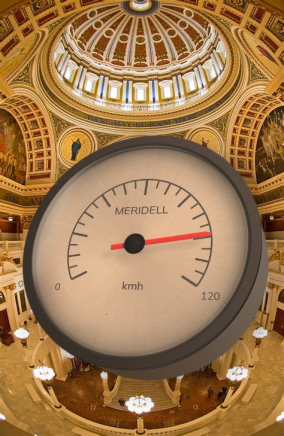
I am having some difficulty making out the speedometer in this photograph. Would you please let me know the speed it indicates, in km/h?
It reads 100 km/h
